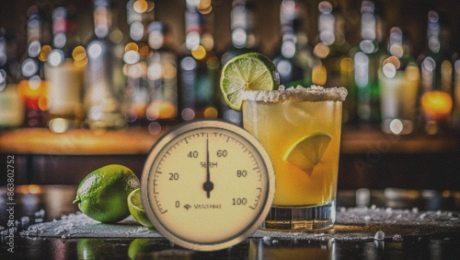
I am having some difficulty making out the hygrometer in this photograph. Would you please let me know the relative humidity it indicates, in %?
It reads 50 %
